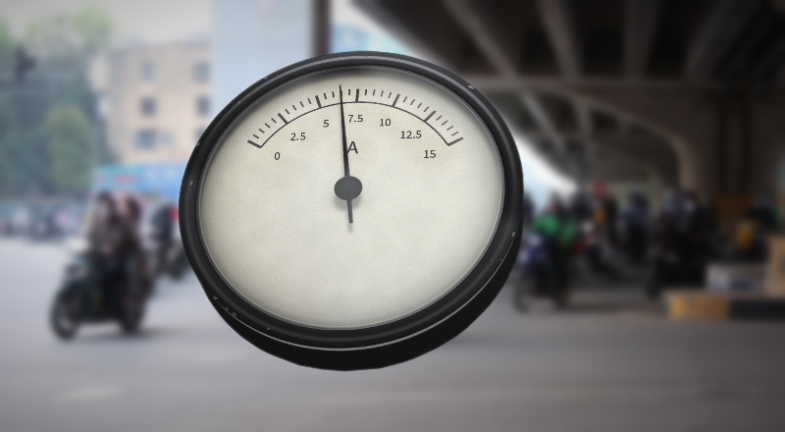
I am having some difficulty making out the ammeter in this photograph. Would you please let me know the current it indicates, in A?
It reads 6.5 A
